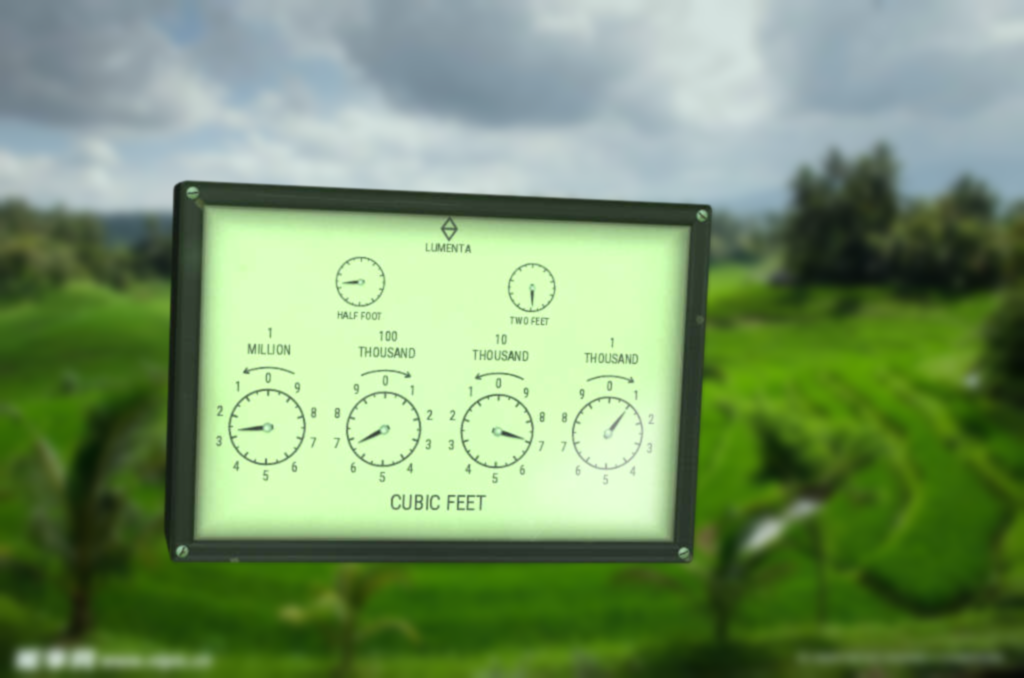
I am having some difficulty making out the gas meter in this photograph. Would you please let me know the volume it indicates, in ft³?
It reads 267100 ft³
